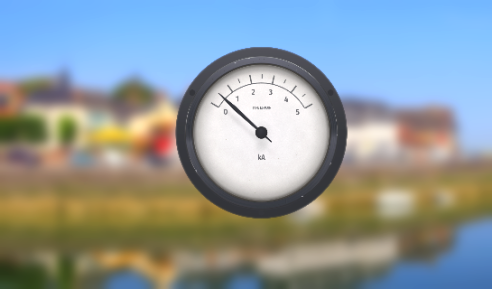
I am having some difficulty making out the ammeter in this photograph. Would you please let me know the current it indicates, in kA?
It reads 0.5 kA
